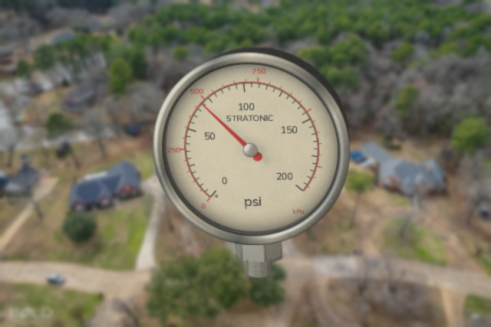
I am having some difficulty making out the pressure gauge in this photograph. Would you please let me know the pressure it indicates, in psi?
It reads 70 psi
